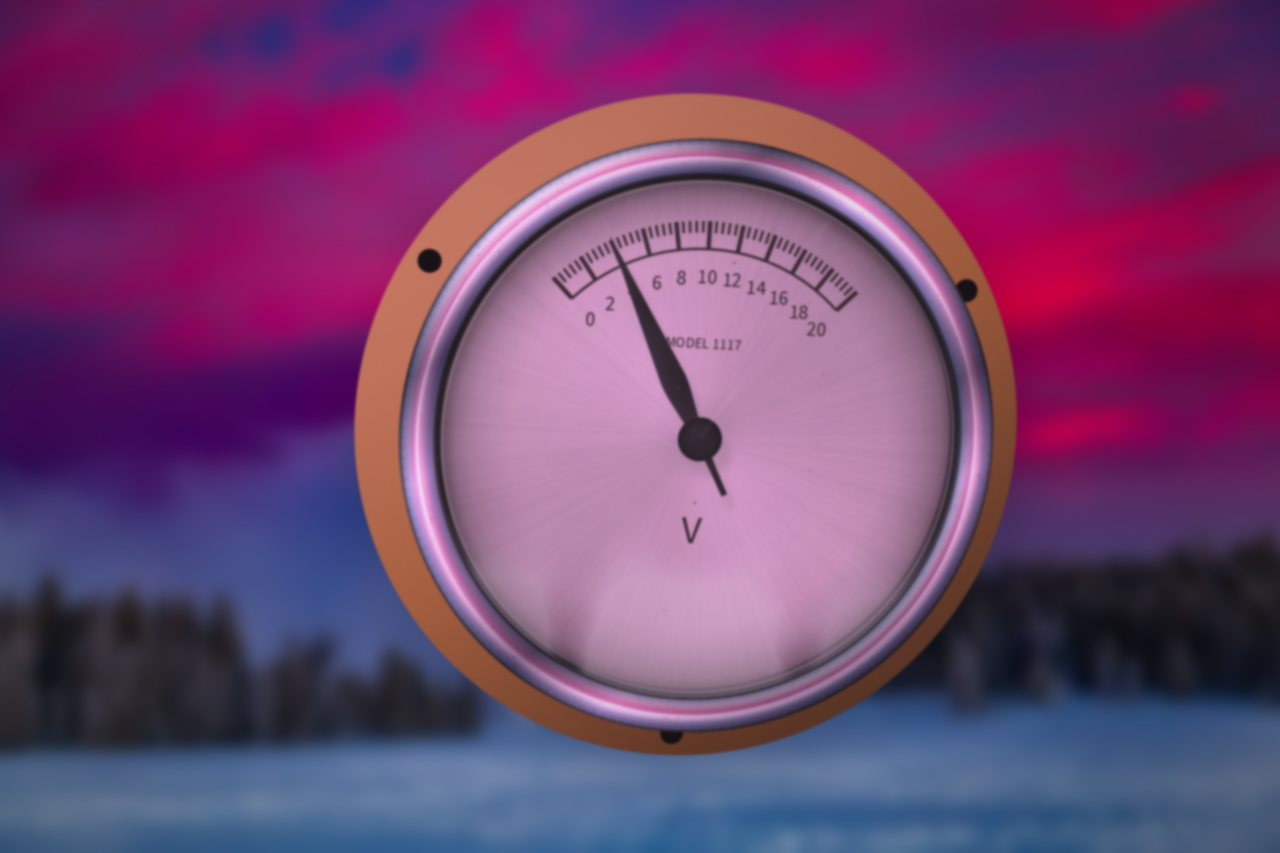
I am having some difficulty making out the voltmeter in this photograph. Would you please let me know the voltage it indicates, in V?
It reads 4 V
